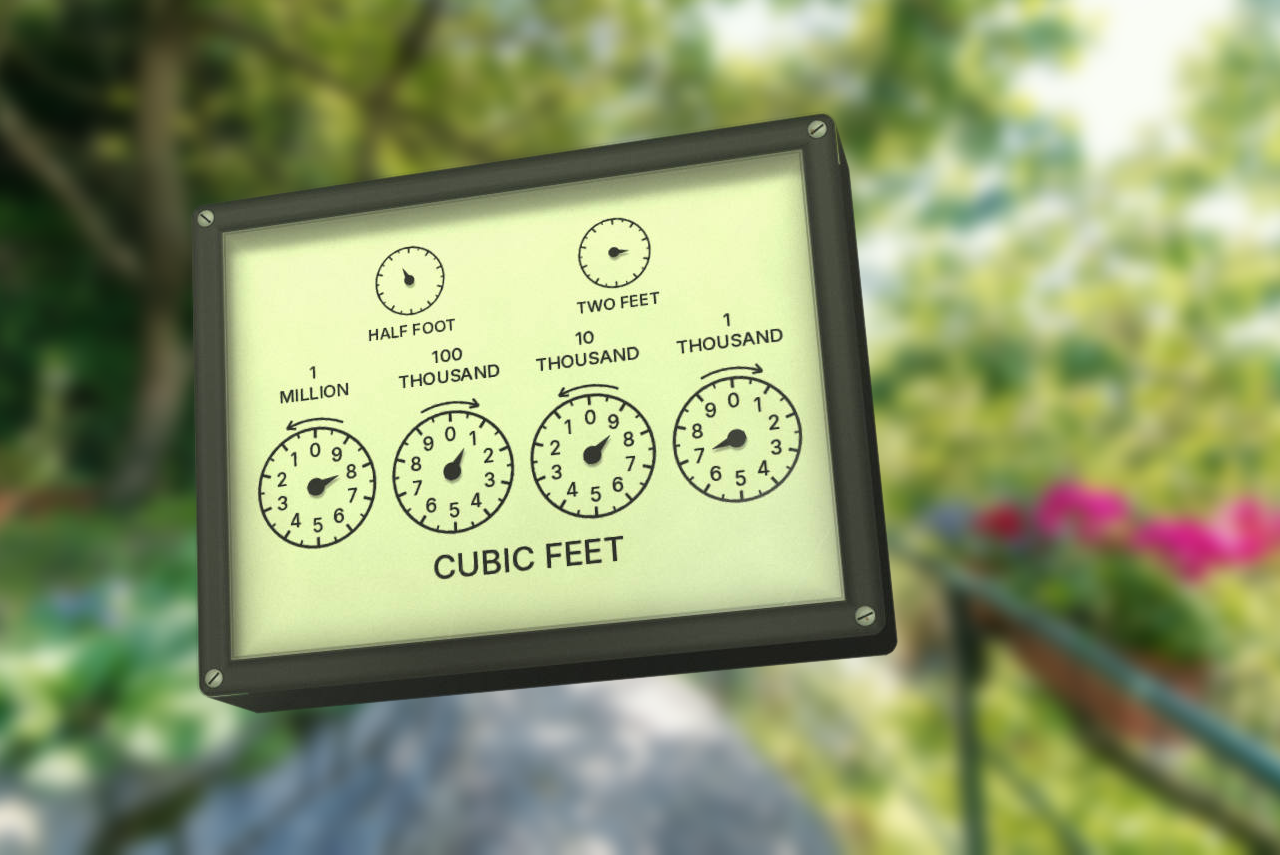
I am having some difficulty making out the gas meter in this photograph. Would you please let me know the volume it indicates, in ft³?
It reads 808700 ft³
